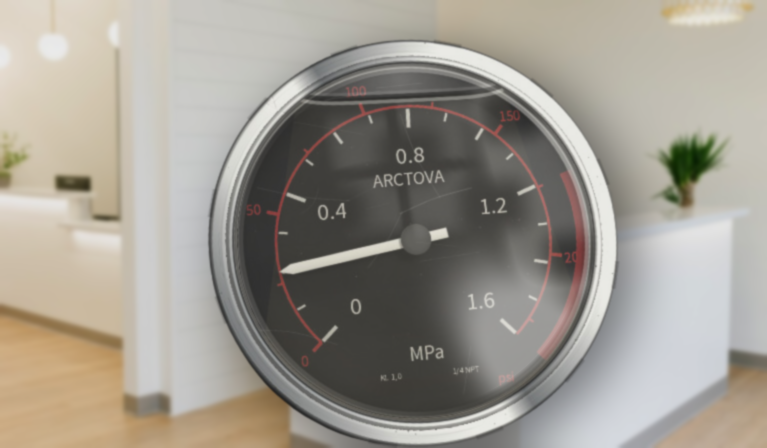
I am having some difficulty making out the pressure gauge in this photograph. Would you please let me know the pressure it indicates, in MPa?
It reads 0.2 MPa
